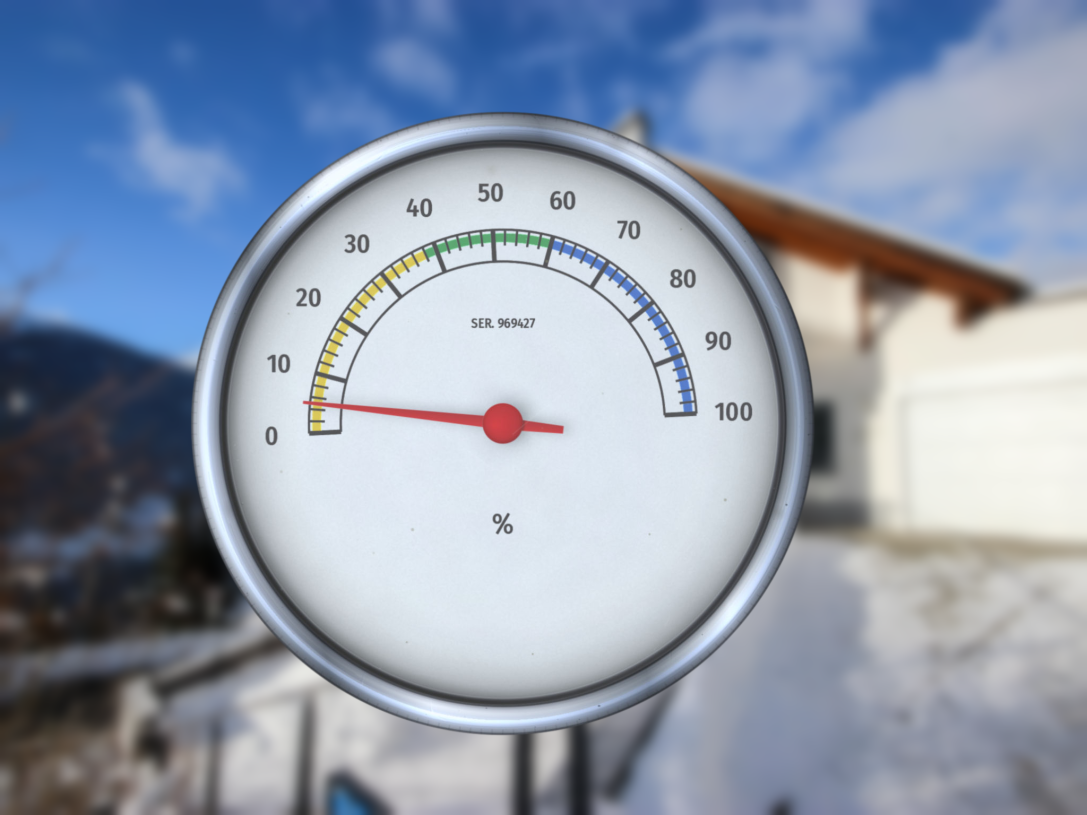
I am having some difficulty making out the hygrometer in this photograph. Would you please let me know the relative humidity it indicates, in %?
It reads 5 %
